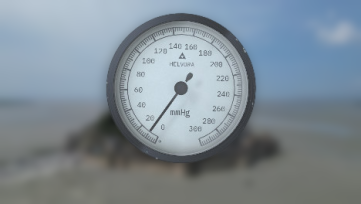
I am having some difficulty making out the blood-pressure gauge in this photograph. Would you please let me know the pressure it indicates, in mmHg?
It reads 10 mmHg
